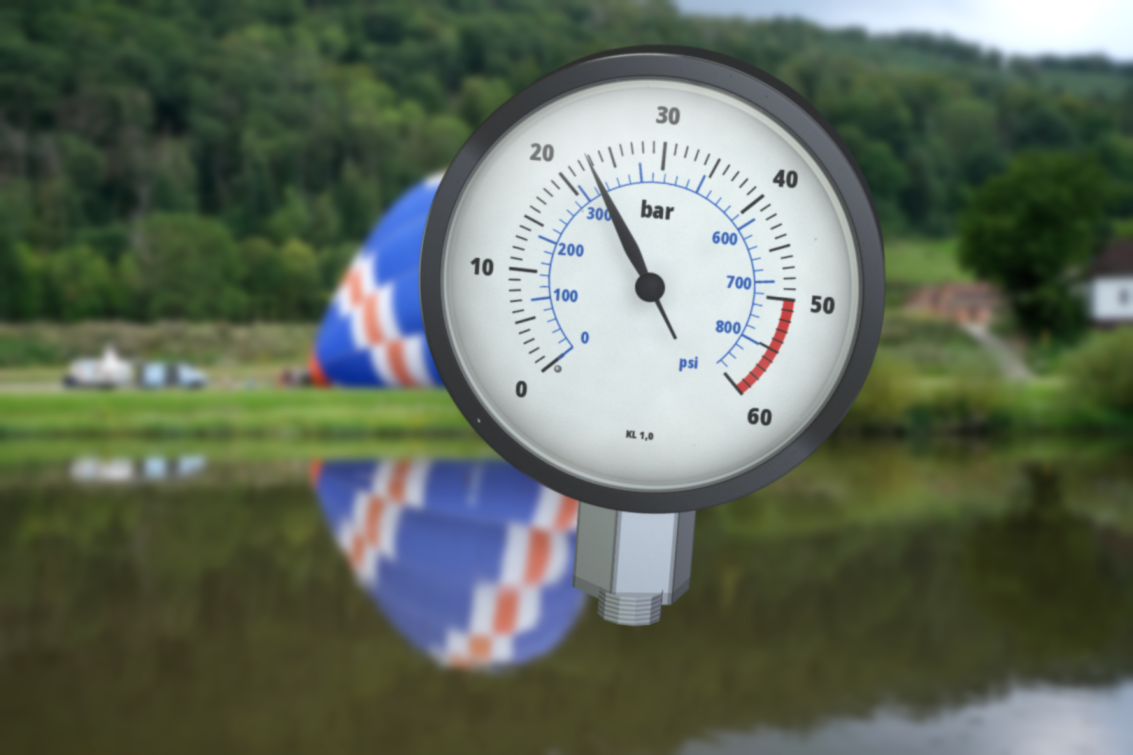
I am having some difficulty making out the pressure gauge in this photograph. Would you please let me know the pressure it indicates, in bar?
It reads 23 bar
